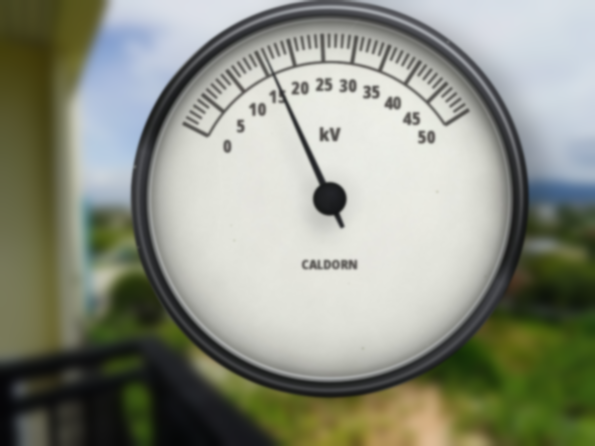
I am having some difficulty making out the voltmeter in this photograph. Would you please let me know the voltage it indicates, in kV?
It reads 16 kV
